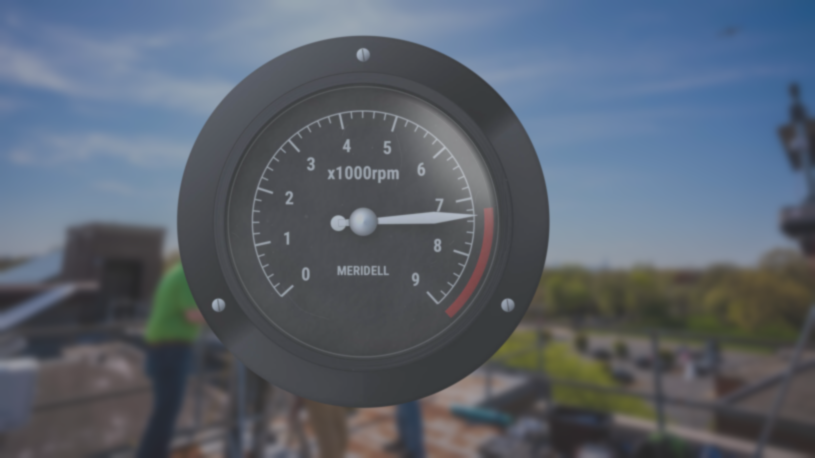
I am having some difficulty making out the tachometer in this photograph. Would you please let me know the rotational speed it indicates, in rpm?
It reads 7300 rpm
